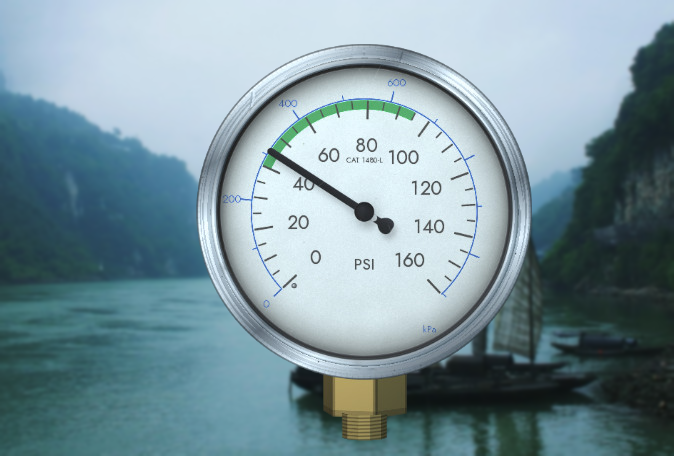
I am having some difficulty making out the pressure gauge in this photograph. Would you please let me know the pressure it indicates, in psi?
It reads 45 psi
